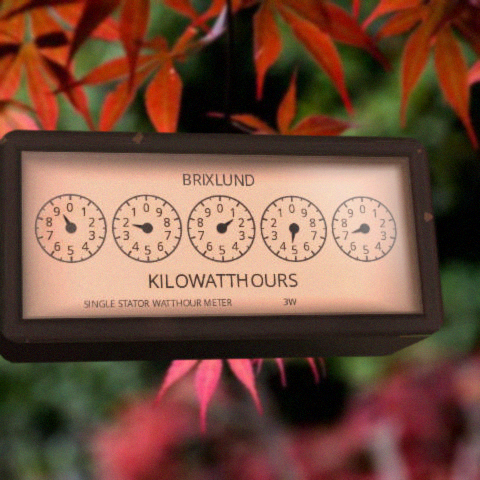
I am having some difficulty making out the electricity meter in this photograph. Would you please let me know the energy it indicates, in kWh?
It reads 92147 kWh
